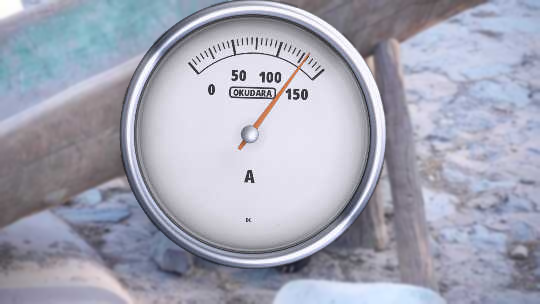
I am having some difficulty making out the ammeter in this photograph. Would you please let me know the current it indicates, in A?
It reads 130 A
